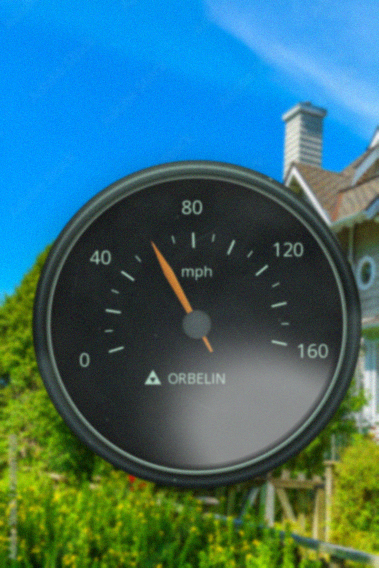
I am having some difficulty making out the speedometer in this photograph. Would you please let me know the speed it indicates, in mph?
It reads 60 mph
